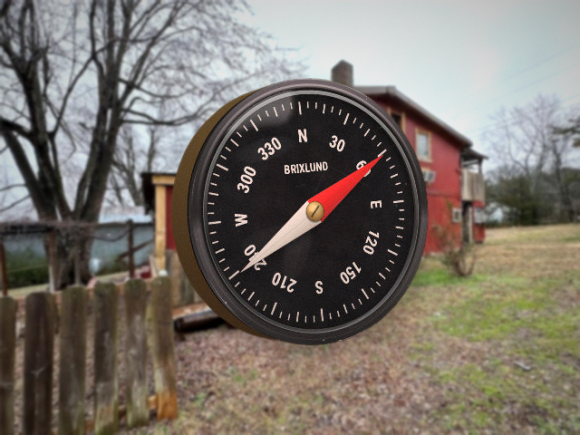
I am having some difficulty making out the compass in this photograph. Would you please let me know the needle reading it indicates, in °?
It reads 60 °
